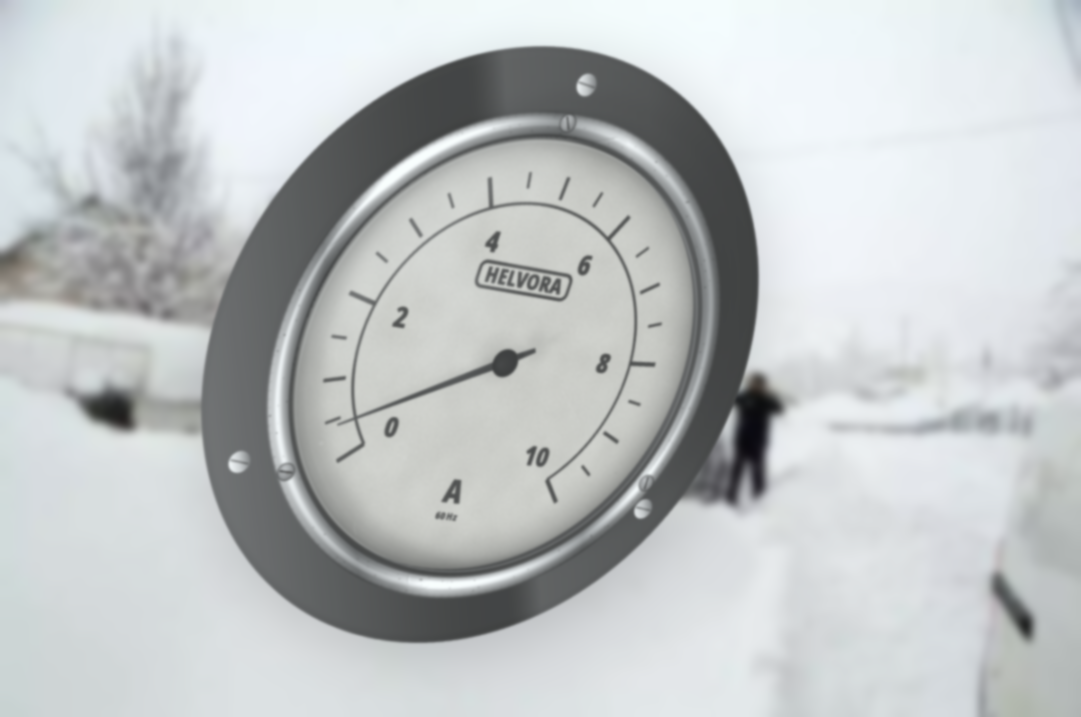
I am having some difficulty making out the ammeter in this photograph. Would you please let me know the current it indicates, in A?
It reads 0.5 A
